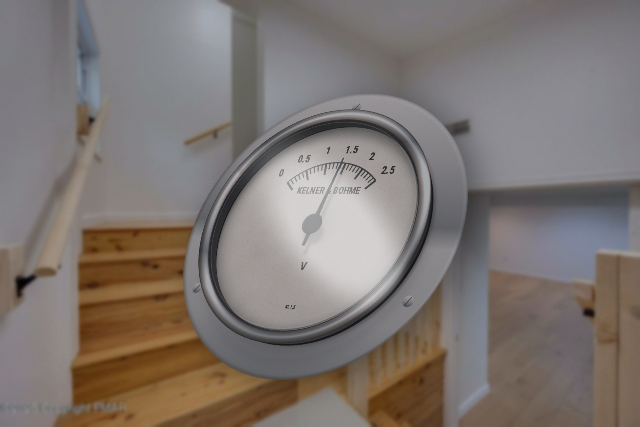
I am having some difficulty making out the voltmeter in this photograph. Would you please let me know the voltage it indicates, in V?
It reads 1.5 V
